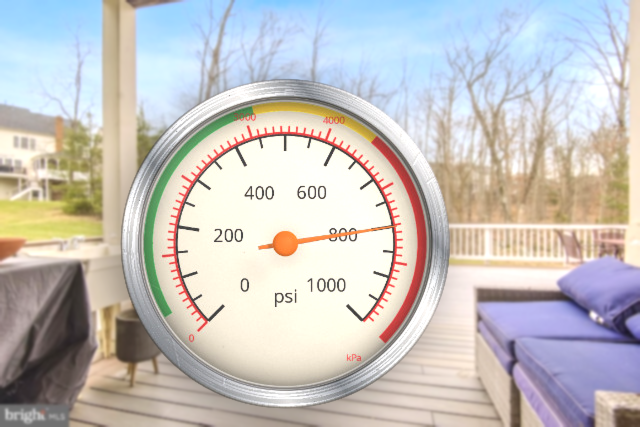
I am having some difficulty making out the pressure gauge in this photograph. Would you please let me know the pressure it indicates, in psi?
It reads 800 psi
